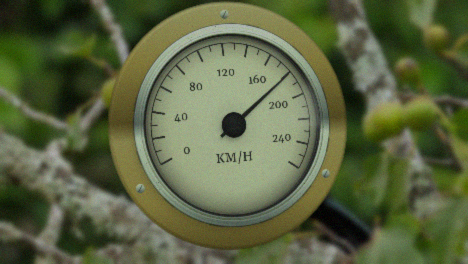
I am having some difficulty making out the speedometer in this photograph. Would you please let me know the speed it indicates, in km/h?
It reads 180 km/h
